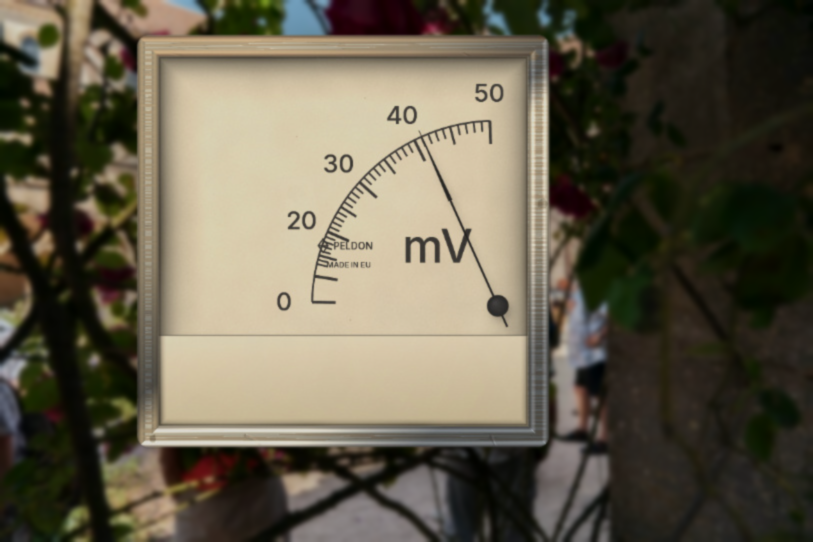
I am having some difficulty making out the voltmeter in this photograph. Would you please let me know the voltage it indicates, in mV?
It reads 41 mV
